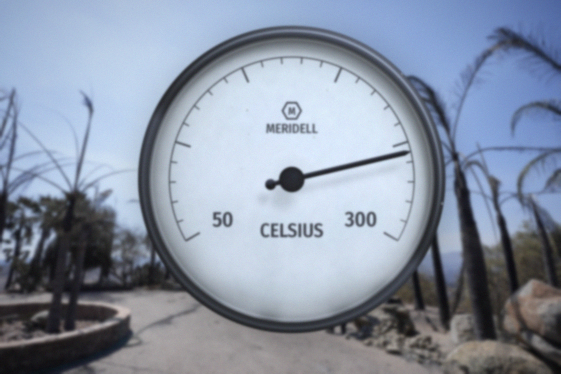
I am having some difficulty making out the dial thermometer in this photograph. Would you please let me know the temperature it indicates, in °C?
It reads 255 °C
